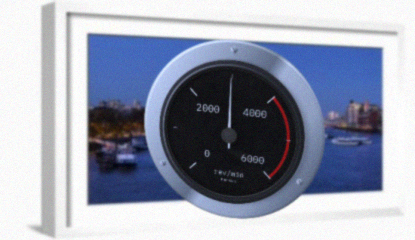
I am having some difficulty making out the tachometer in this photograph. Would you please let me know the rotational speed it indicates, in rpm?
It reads 3000 rpm
